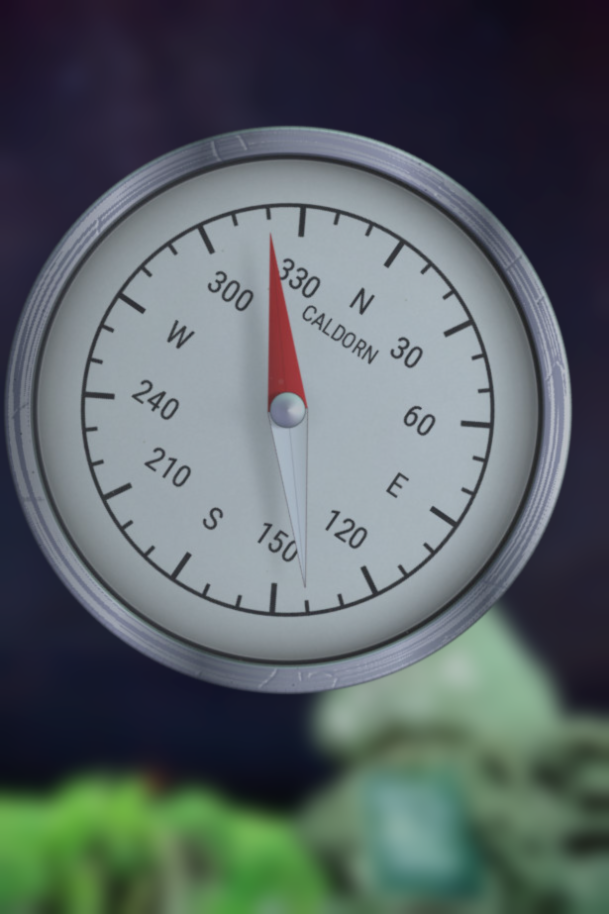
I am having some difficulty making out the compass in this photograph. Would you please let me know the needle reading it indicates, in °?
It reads 320 °
